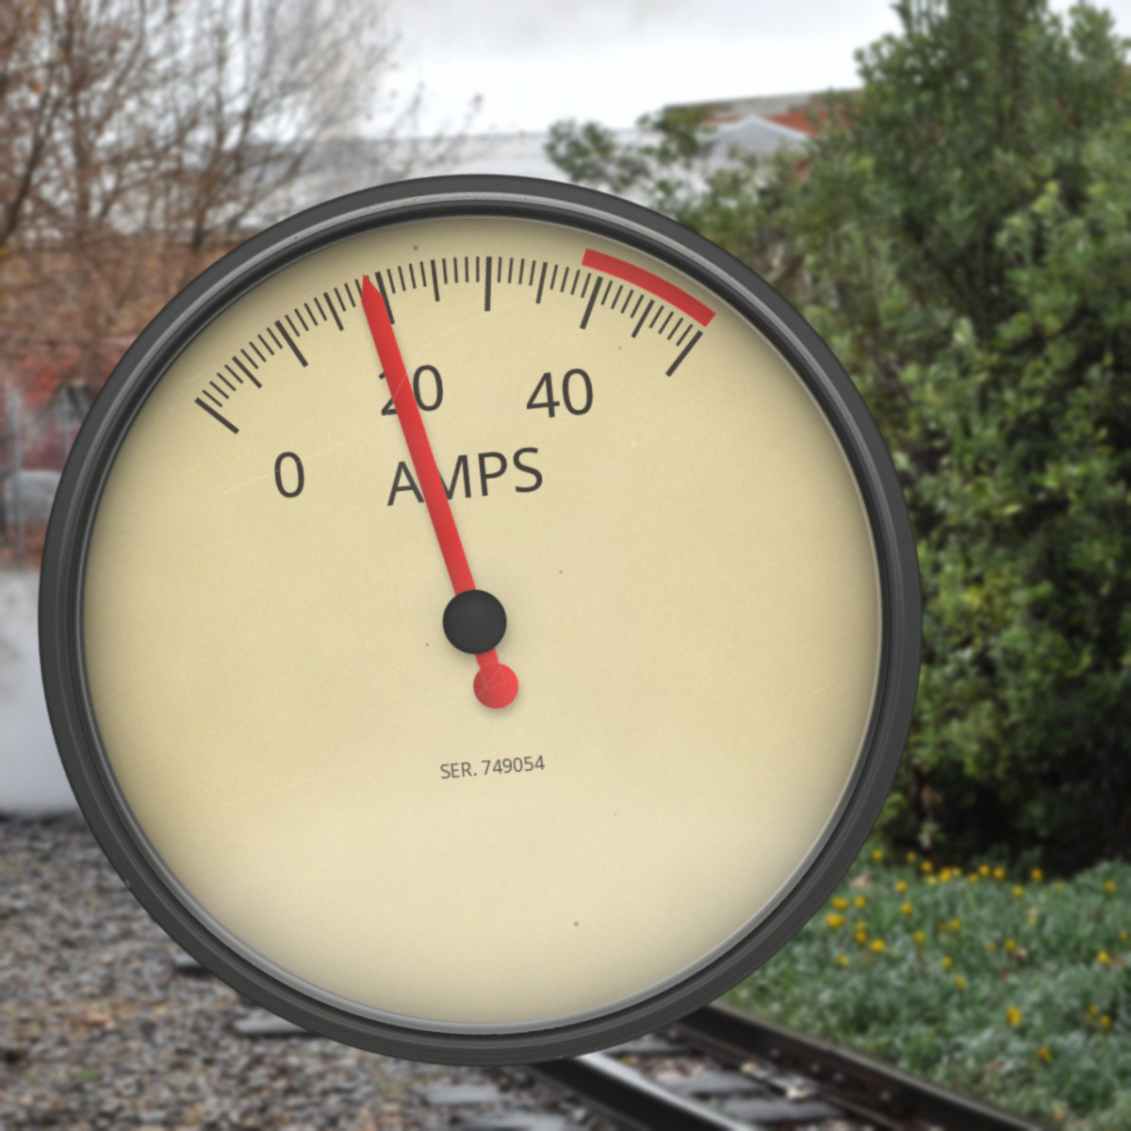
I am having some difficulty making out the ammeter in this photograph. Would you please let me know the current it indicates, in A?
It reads 19 A
